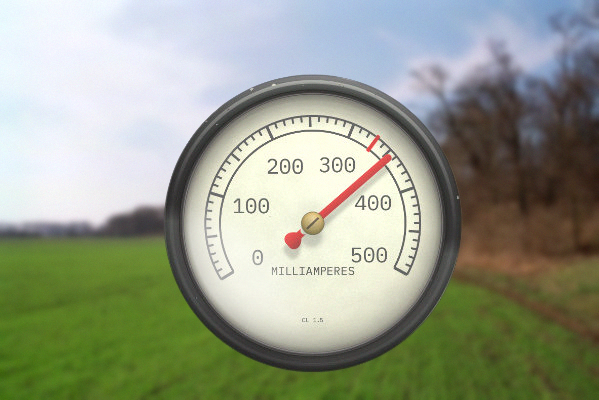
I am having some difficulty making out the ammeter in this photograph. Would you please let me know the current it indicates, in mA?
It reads 355 mA
